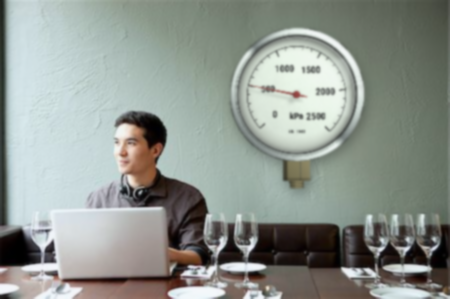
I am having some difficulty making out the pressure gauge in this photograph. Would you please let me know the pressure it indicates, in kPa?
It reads 500 kPa
